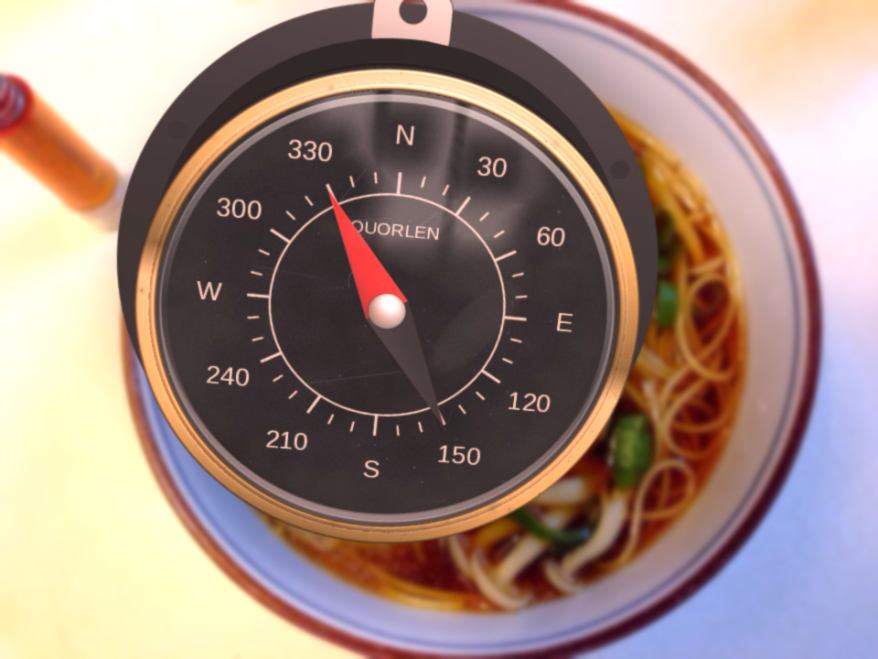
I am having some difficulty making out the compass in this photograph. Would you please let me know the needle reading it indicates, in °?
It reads 330 °
